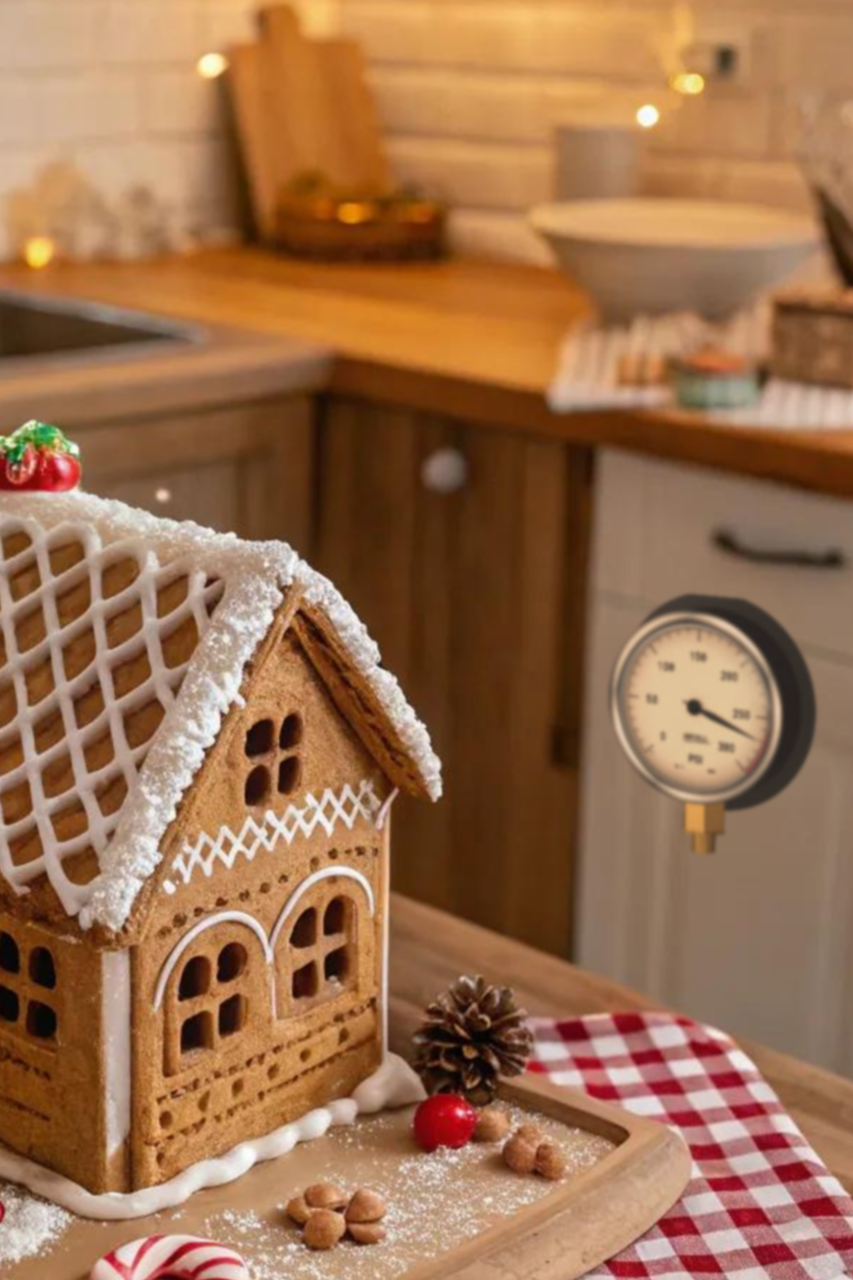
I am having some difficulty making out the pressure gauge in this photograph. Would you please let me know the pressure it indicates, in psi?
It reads 270 psi
